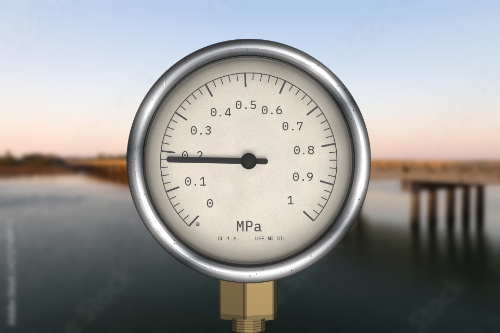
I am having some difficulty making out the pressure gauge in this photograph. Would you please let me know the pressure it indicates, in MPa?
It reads 0.18 MPa
